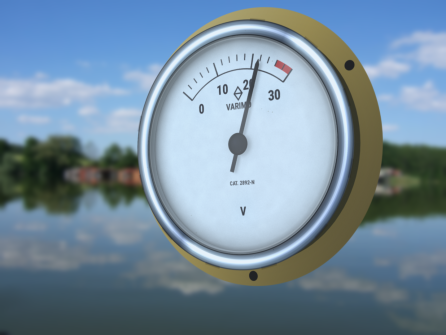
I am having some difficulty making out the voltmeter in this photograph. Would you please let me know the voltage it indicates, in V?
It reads 22 V
